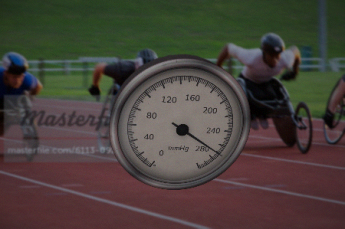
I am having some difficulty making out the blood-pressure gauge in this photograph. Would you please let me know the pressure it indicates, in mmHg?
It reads 270 mmHg
